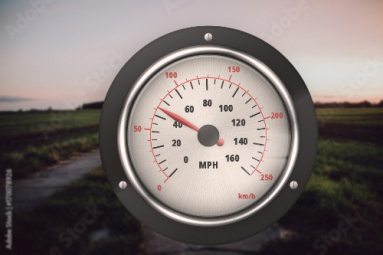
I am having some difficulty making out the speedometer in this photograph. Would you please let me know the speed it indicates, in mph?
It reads 45 mph
